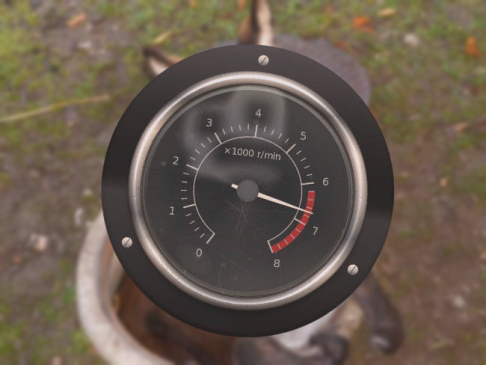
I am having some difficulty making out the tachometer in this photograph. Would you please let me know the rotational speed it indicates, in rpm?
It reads 6700 rpm
